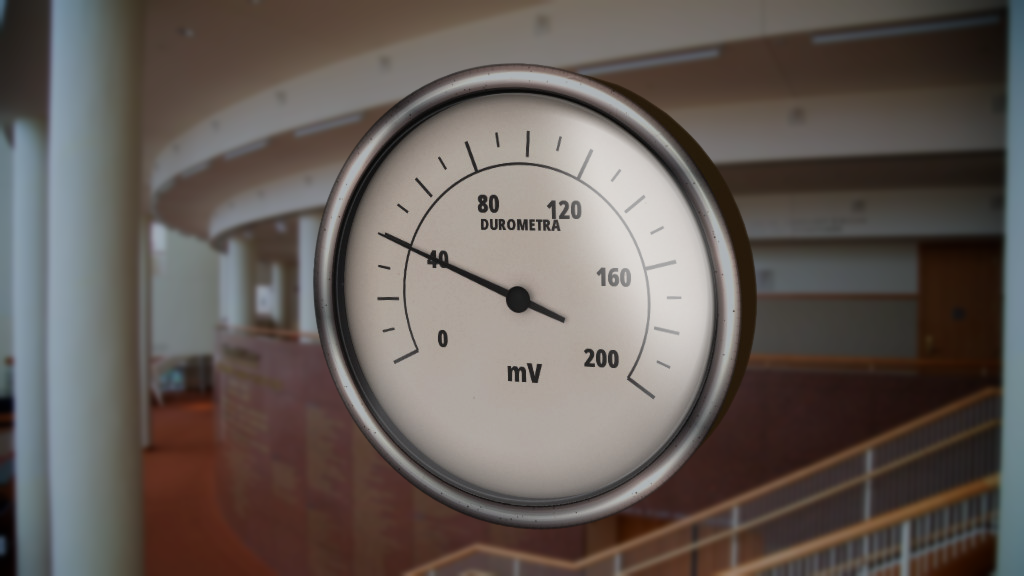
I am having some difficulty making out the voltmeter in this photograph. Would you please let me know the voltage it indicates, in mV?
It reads 40 mV
